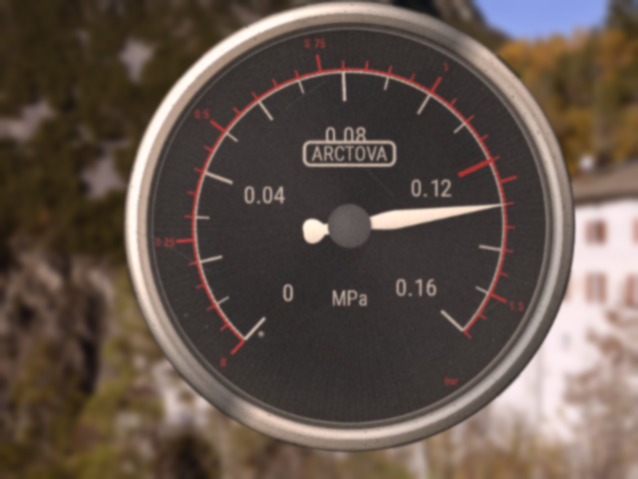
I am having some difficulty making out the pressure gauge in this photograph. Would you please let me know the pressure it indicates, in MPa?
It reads 0.13 MPa
